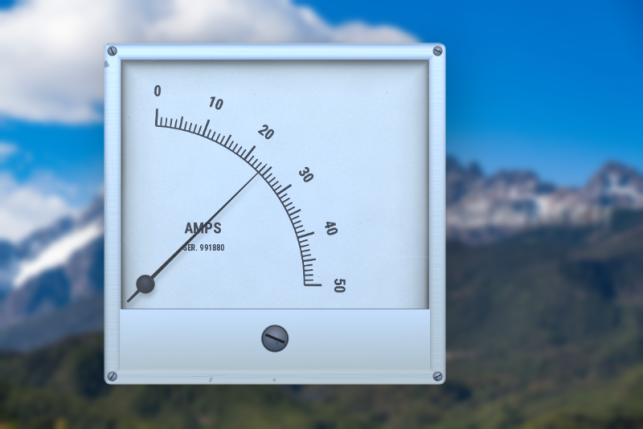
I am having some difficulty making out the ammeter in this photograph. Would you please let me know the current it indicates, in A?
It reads 24 A
